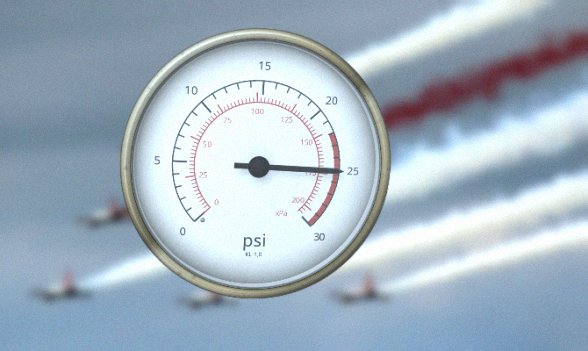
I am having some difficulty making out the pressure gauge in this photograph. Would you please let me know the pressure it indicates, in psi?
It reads 25 psi
